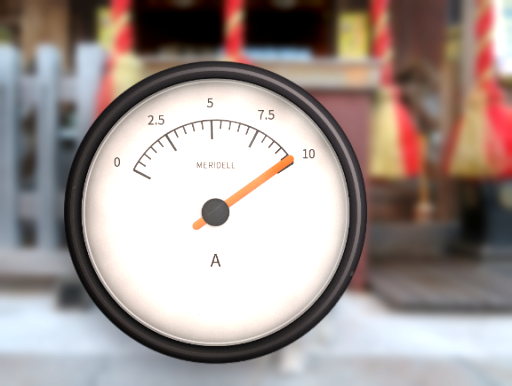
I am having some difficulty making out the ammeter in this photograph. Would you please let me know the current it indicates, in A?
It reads 9.75 A
